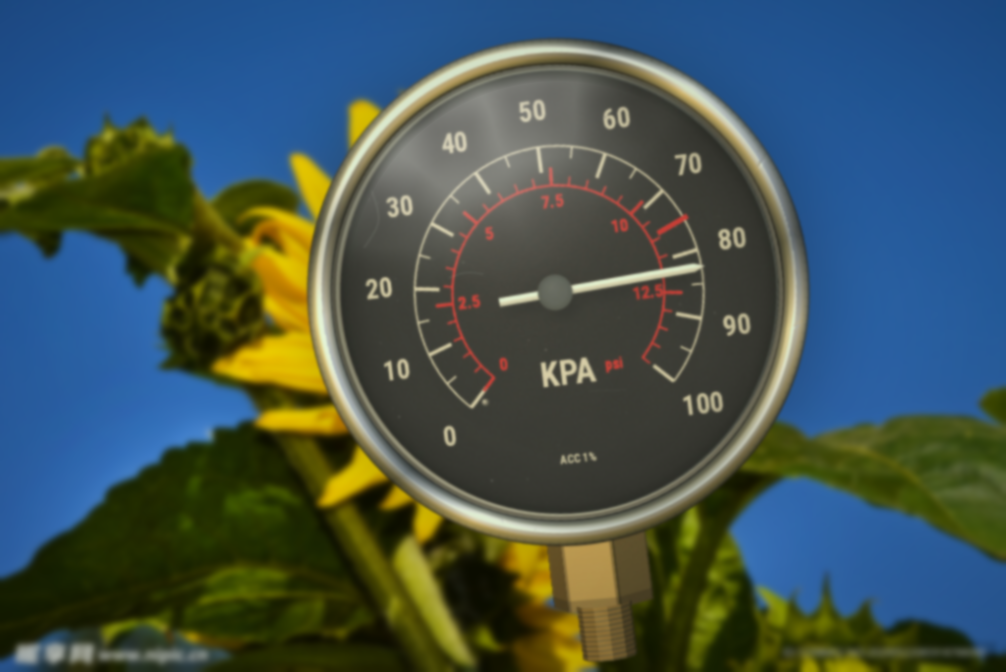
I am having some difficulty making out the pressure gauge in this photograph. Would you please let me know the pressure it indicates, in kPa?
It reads 82.5 kPa
